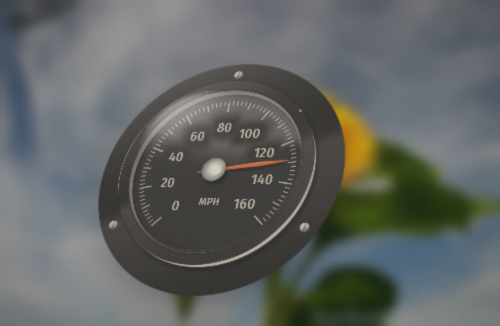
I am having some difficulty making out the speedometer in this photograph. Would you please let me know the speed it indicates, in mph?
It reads 130 mph
